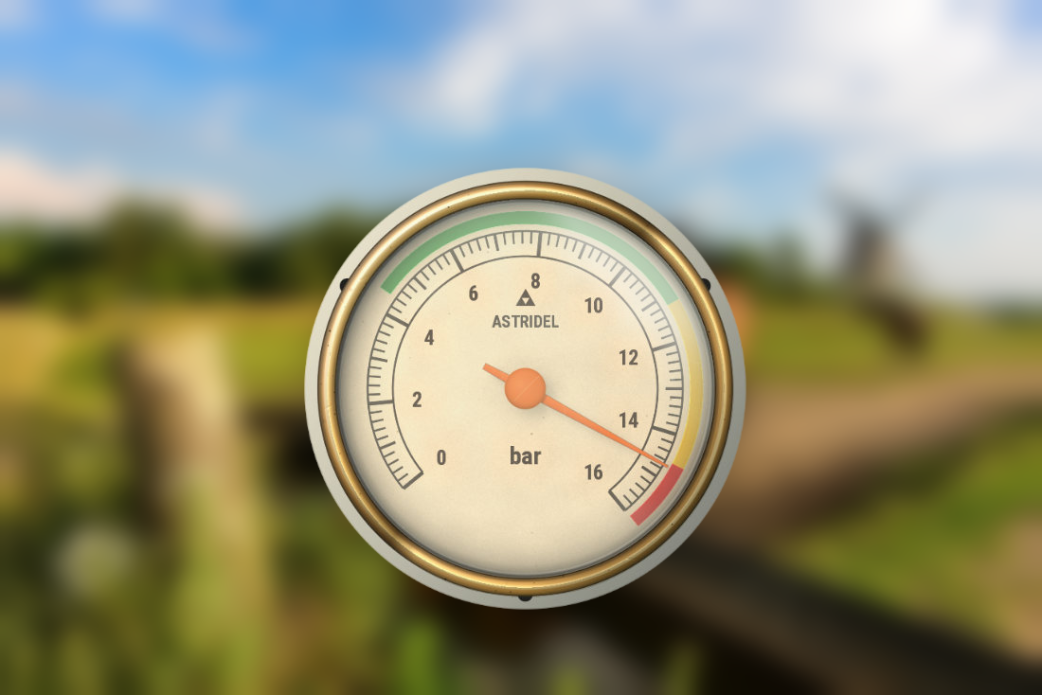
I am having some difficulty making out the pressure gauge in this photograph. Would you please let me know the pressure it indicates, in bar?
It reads 14.7 bar
